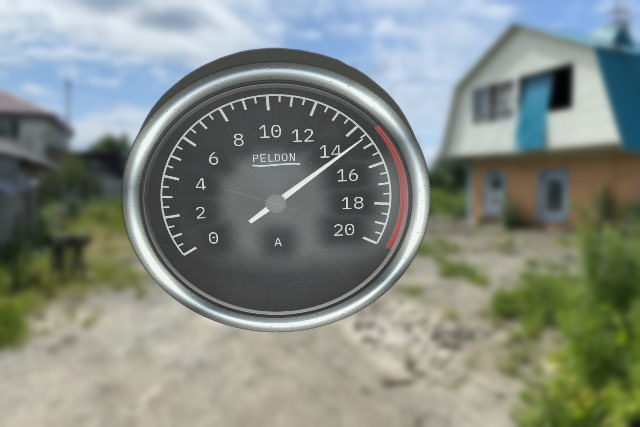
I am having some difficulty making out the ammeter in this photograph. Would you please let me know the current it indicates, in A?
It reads 14.5 A
